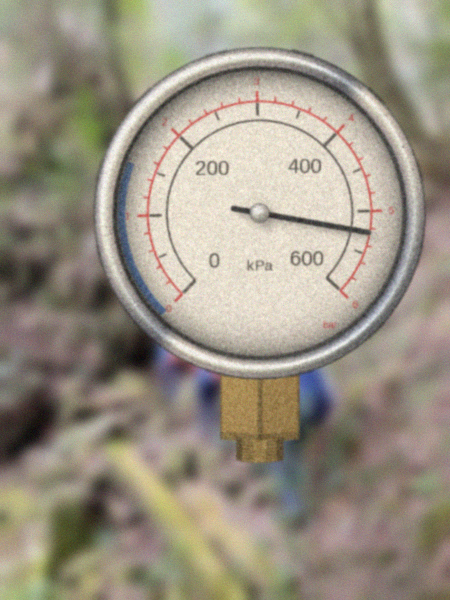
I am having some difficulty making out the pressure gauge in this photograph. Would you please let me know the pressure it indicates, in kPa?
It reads 525 kPa
